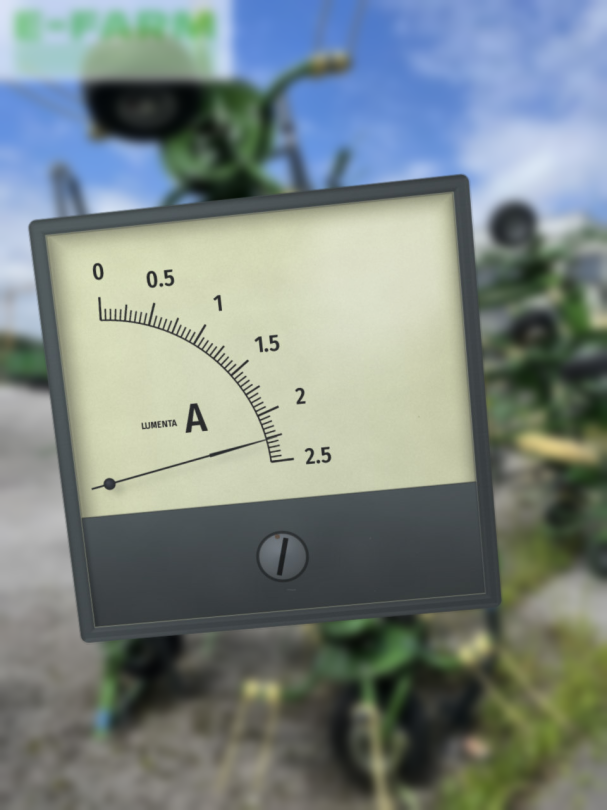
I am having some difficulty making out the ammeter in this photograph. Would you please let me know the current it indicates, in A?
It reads 2.25 A
